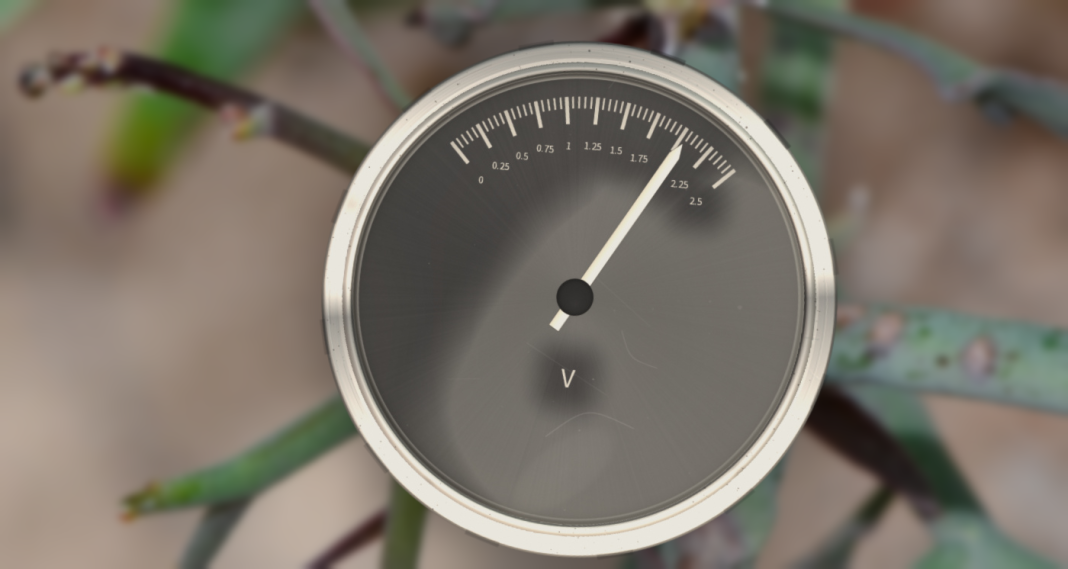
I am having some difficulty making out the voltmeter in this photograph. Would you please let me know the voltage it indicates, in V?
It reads 2.05 V
